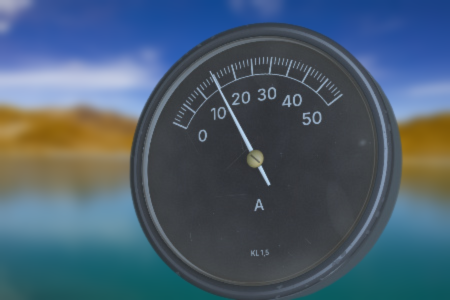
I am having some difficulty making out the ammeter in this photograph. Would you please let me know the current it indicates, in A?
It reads 15 A
